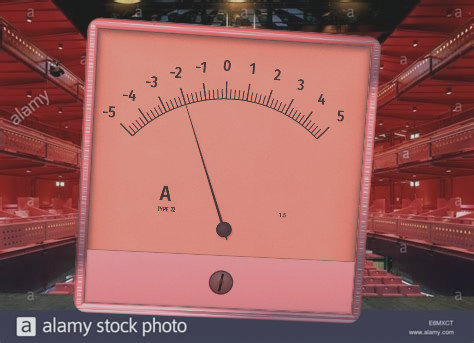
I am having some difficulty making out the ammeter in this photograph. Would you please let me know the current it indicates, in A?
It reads -2 A
